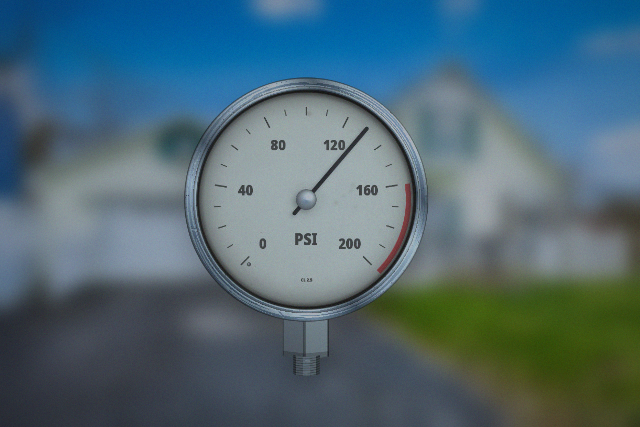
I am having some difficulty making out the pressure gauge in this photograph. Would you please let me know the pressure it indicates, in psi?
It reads 130 psi
